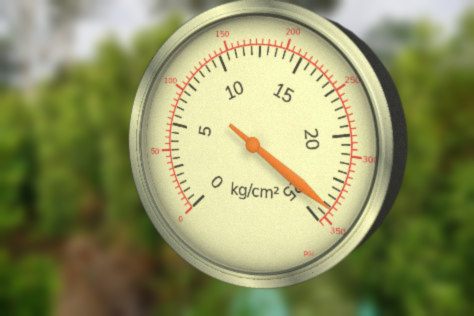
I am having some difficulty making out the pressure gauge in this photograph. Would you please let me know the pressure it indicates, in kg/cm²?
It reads 24 kg/cm²
